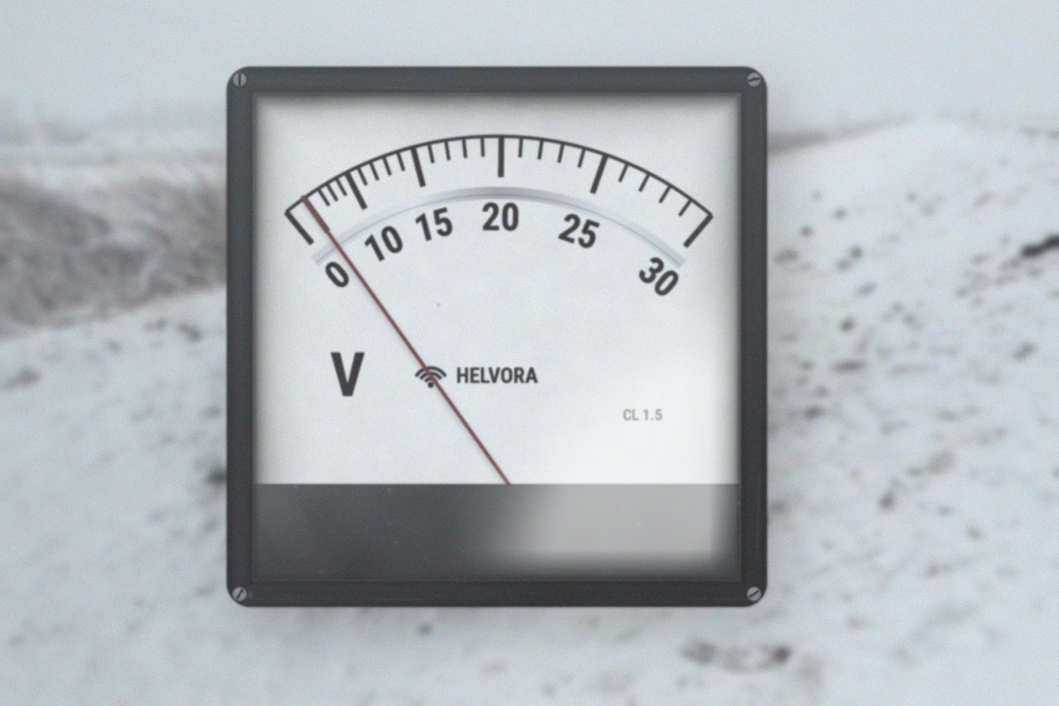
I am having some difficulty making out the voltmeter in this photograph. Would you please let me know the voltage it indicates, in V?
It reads 5 V
